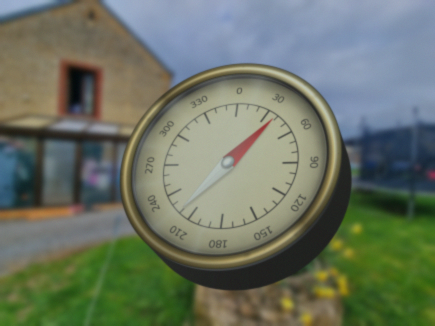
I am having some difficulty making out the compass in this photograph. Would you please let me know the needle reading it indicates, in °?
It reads 40 °
